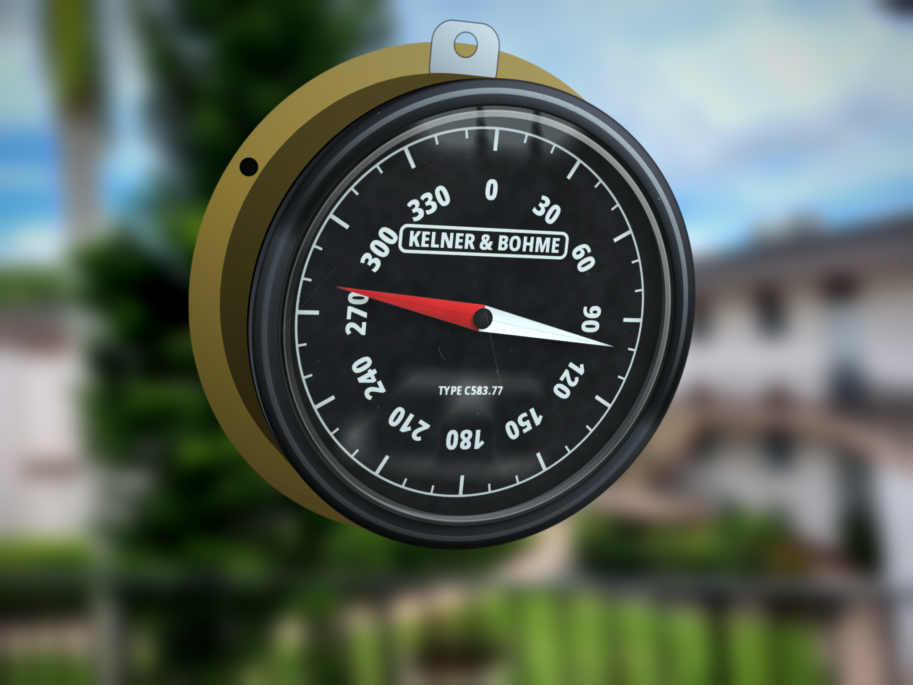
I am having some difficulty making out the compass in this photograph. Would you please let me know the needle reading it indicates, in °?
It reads 280 °
